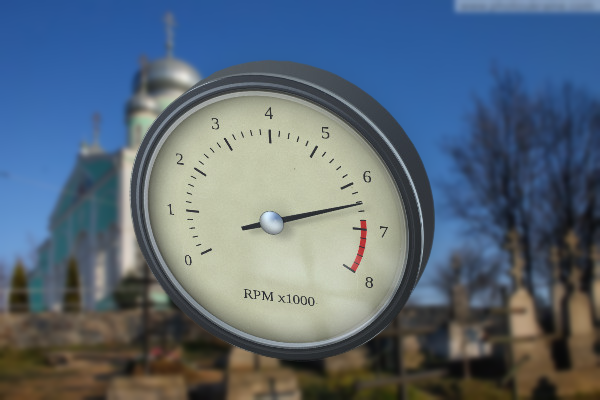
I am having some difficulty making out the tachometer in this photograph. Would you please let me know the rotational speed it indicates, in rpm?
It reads 6400 rpm
